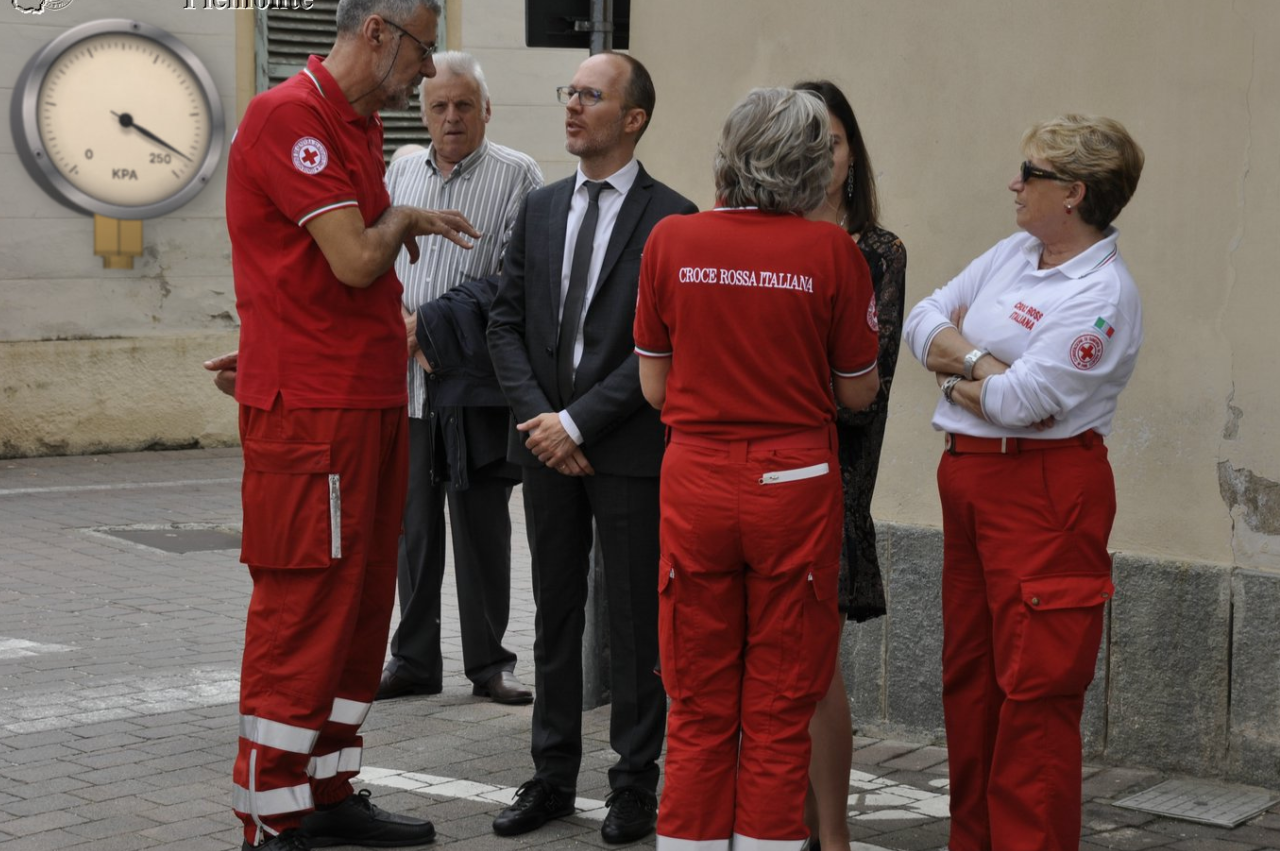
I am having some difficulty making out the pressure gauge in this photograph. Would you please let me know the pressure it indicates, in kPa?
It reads 235 kPa
